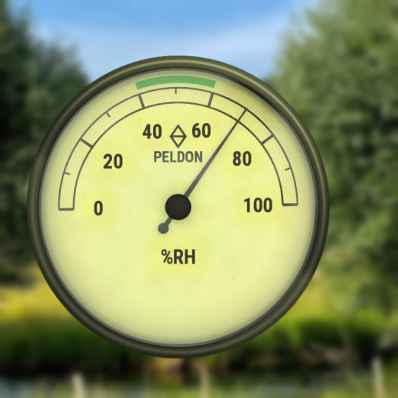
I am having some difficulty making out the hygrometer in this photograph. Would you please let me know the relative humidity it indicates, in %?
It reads 70 %
